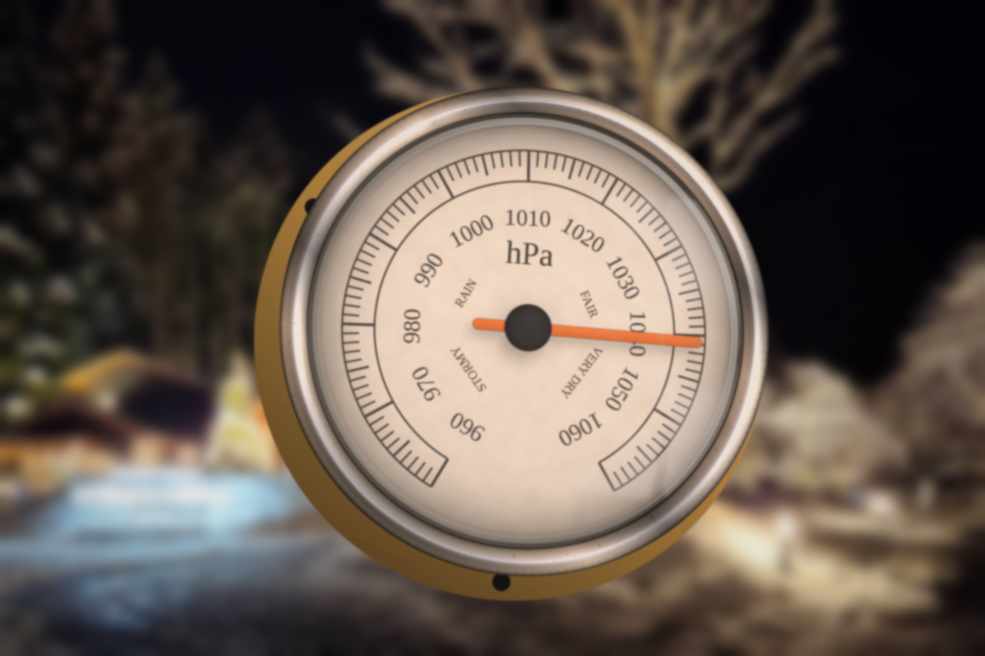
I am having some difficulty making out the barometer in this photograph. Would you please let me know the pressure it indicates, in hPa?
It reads 1041 hPa
